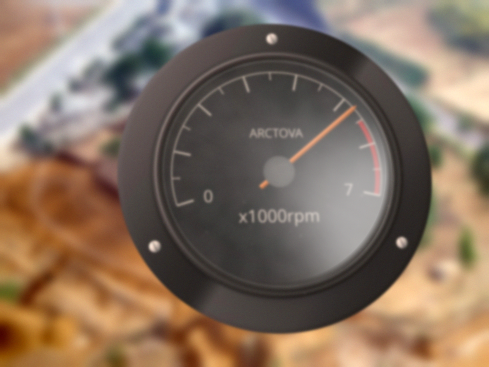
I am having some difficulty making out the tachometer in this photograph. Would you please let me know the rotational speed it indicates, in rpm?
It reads 5250 rpm
